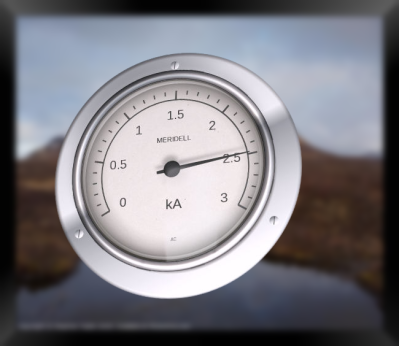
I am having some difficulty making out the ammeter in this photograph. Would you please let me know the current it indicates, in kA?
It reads 2.5 kA
